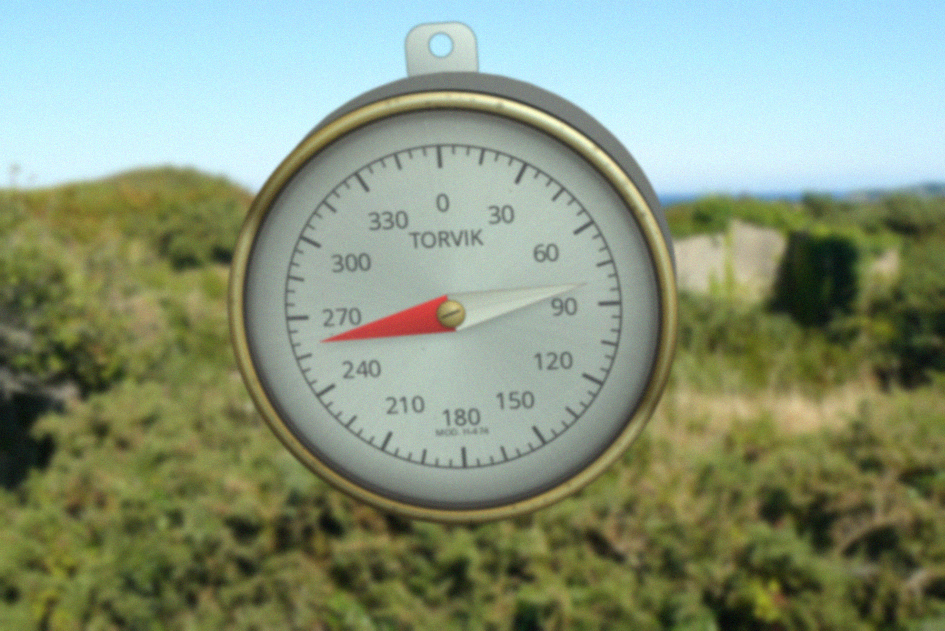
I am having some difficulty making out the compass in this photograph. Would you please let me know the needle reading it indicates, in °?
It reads 260 °
